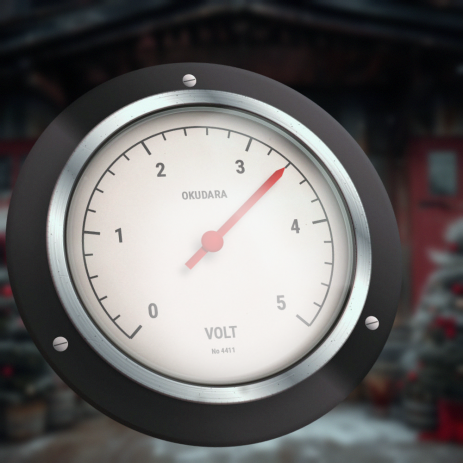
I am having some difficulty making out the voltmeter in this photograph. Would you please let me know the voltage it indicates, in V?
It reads 3.4 V
